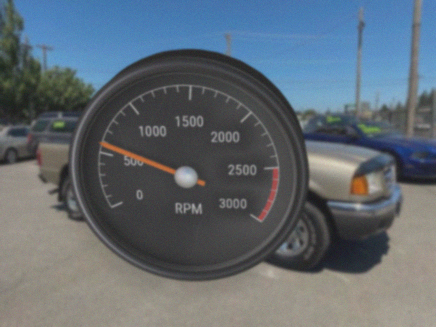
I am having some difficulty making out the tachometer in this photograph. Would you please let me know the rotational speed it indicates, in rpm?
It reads 600 rpm
